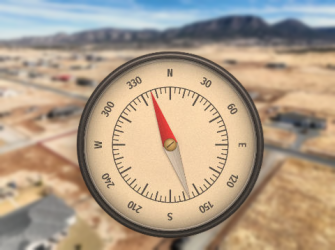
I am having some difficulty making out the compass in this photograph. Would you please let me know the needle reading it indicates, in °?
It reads 340 °
